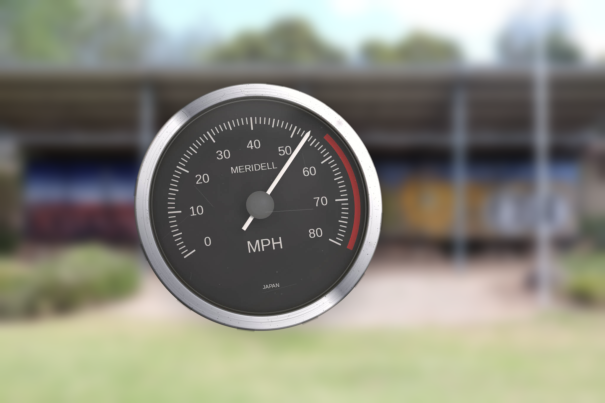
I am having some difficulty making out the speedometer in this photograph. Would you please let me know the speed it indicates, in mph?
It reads 53 mph
